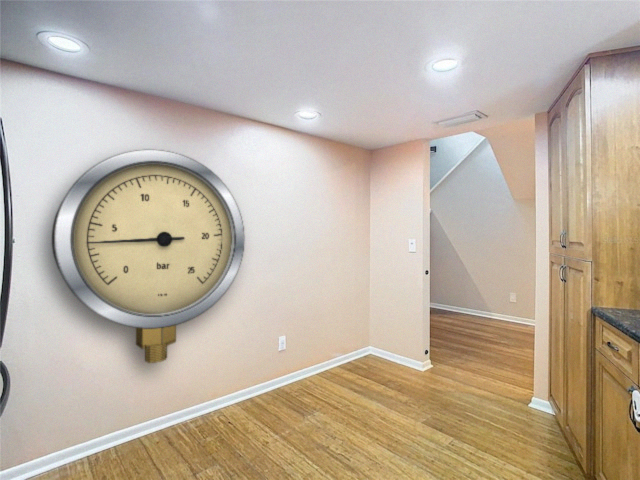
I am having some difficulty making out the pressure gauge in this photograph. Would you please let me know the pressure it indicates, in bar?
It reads 3.5 bar
